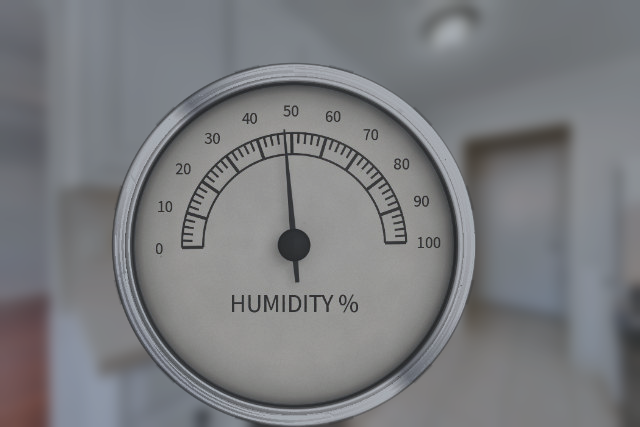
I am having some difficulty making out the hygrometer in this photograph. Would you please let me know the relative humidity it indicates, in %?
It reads 48 %
